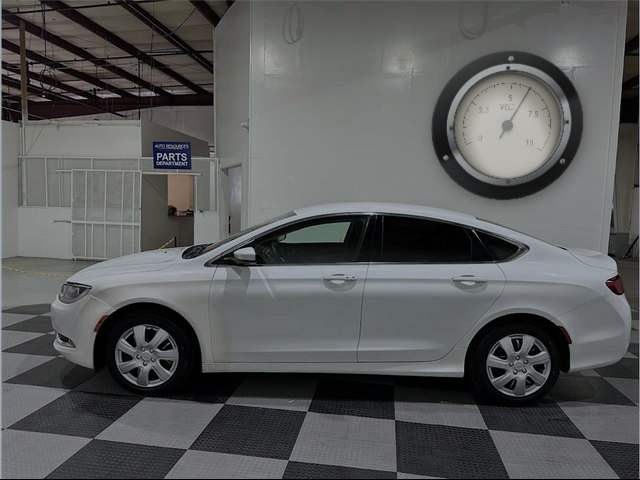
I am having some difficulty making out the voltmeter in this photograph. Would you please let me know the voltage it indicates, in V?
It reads 6 V
